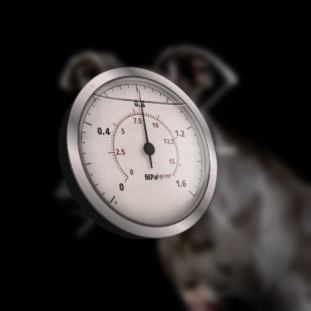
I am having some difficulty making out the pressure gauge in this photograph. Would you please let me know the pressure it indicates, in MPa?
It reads 0.8 MPa
